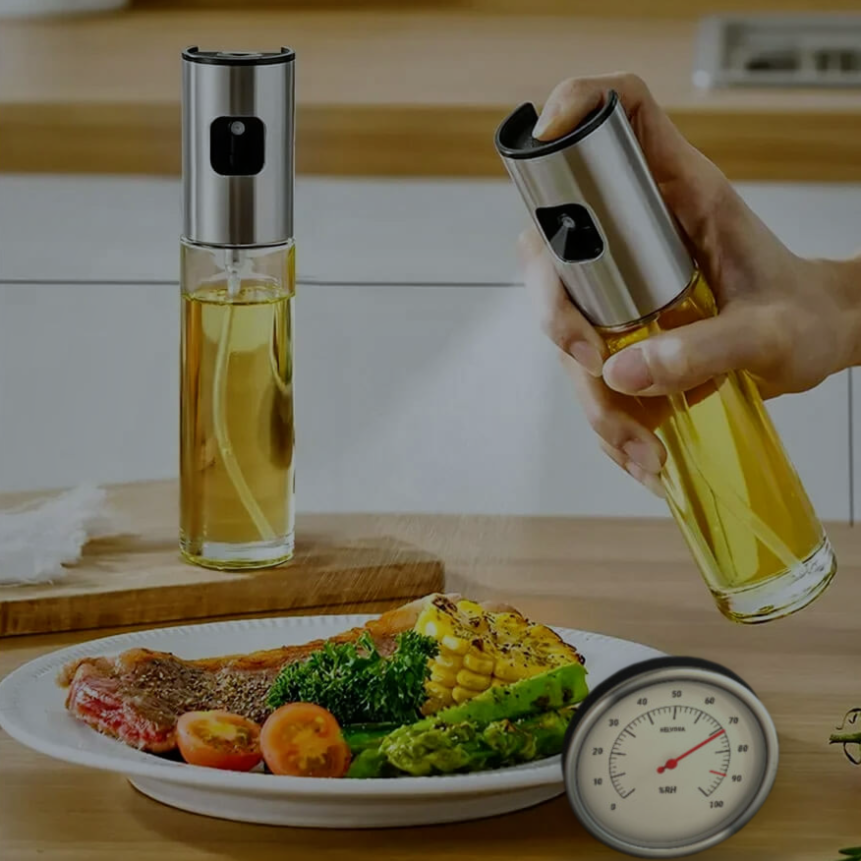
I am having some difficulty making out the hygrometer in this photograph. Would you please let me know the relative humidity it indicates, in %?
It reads 70 %
